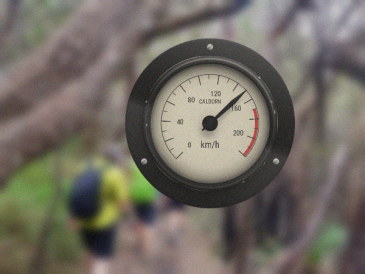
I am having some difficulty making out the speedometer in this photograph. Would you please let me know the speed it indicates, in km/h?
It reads 150 km/h
